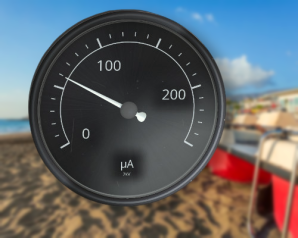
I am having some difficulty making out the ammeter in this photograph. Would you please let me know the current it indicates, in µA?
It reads 60 µA
